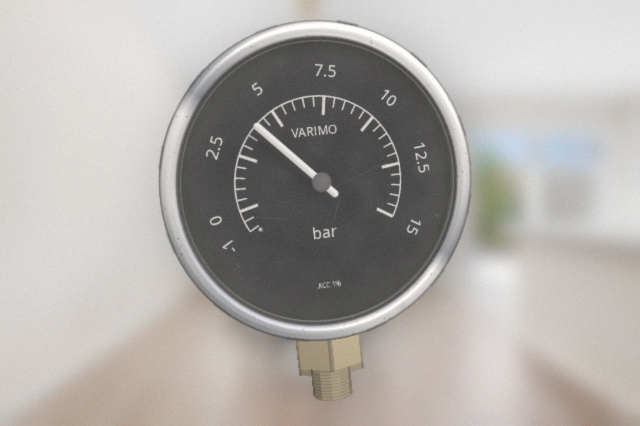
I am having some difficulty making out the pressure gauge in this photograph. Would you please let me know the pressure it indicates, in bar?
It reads 4 bar
